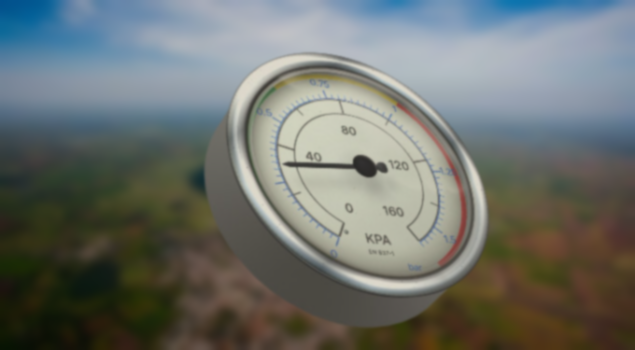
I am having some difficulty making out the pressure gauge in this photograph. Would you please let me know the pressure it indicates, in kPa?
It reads 30 kPa
